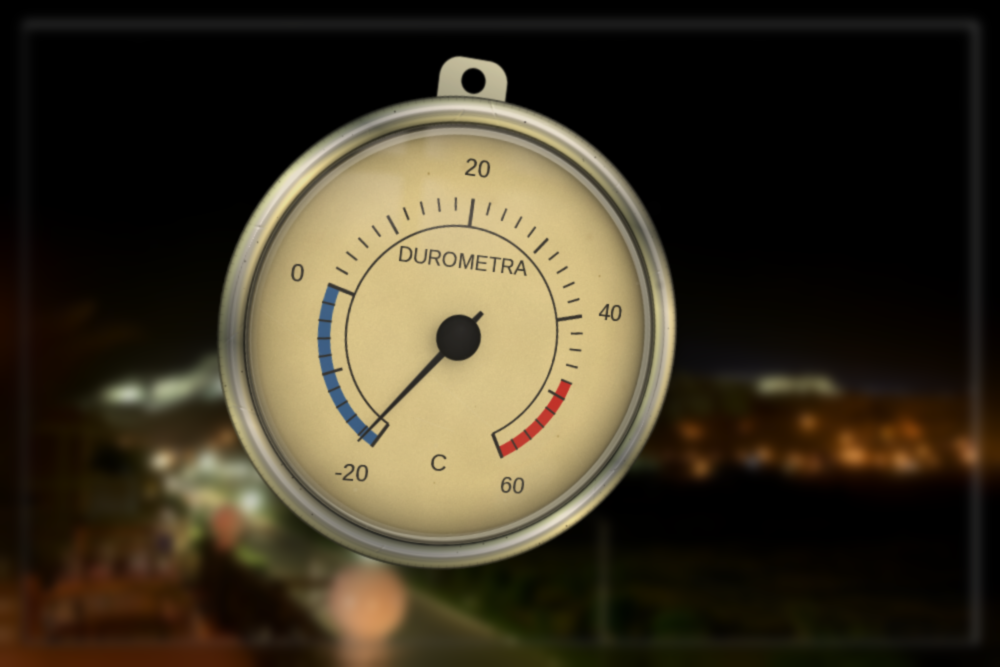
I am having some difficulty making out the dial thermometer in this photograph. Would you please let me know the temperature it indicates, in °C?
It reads -18 °C
